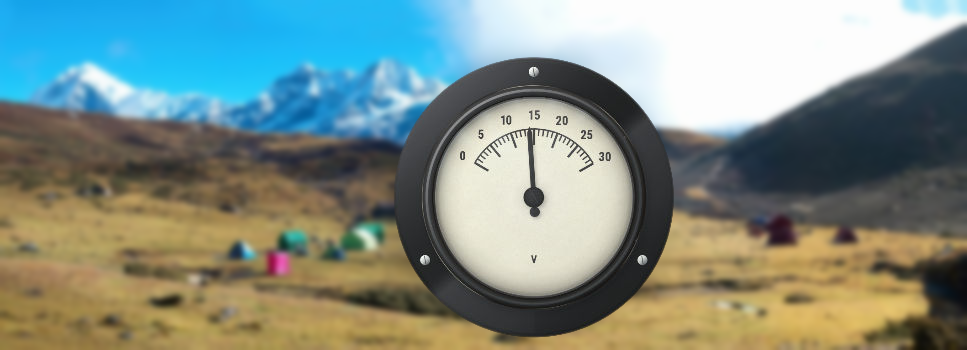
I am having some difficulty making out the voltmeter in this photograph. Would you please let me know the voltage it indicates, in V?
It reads 14 V
